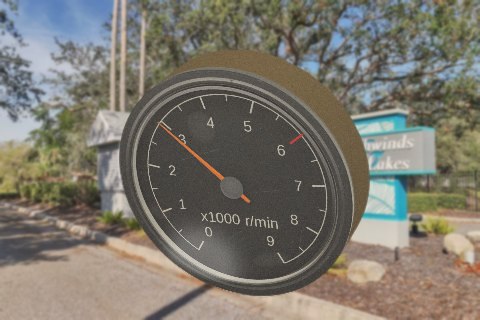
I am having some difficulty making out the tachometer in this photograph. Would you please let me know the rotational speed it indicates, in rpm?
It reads 3000 rpm
